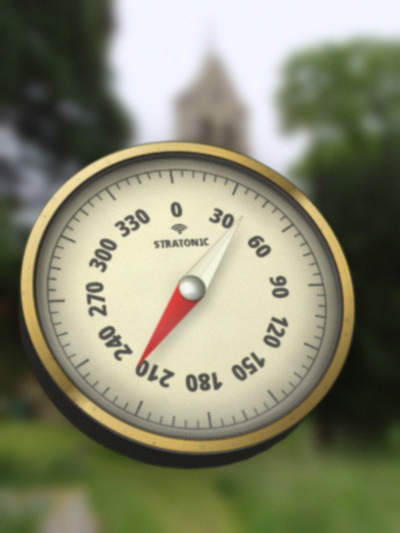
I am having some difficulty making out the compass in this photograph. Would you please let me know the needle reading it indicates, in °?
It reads 220 °
